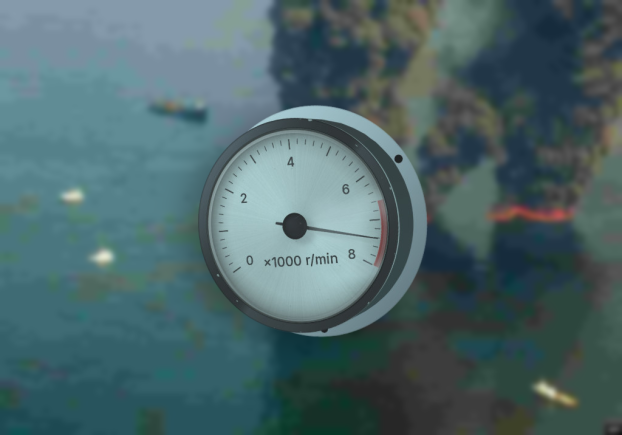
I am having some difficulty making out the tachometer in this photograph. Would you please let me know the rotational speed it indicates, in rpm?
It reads 7400 rpm
